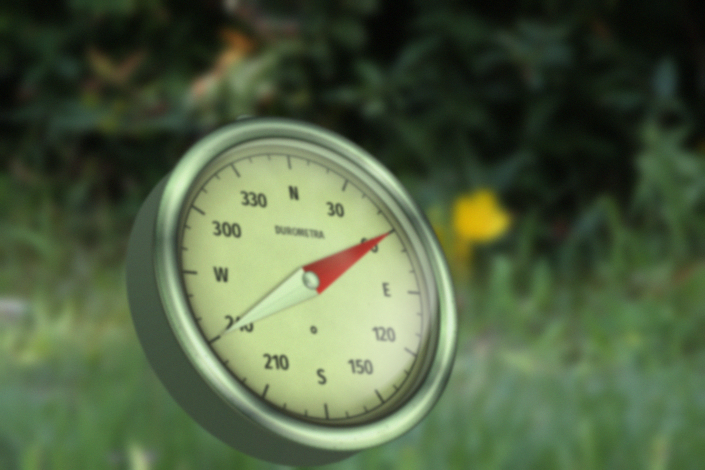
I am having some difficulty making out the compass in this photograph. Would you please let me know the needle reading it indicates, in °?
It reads 60 °
